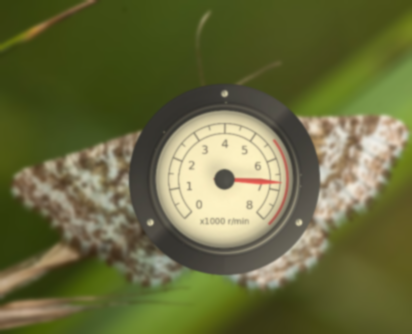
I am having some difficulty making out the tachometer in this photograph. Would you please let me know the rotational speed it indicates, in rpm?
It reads 6750 rpm
